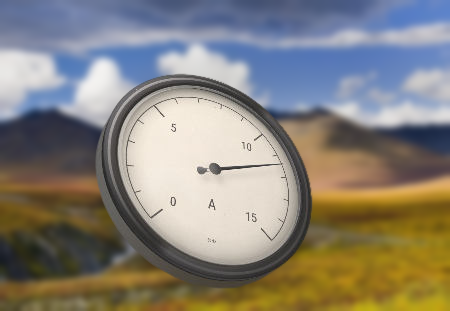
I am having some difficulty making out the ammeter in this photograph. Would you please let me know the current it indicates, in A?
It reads 11.5 A
